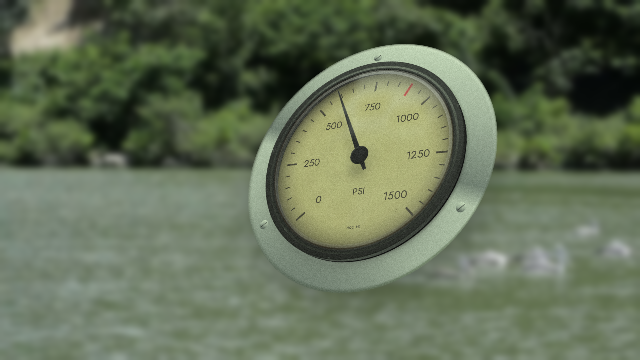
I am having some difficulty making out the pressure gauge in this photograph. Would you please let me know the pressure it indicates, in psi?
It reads 600 psi
